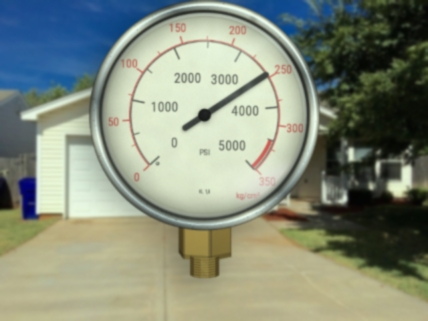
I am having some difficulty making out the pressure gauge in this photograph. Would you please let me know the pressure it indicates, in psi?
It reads 3500 psi
